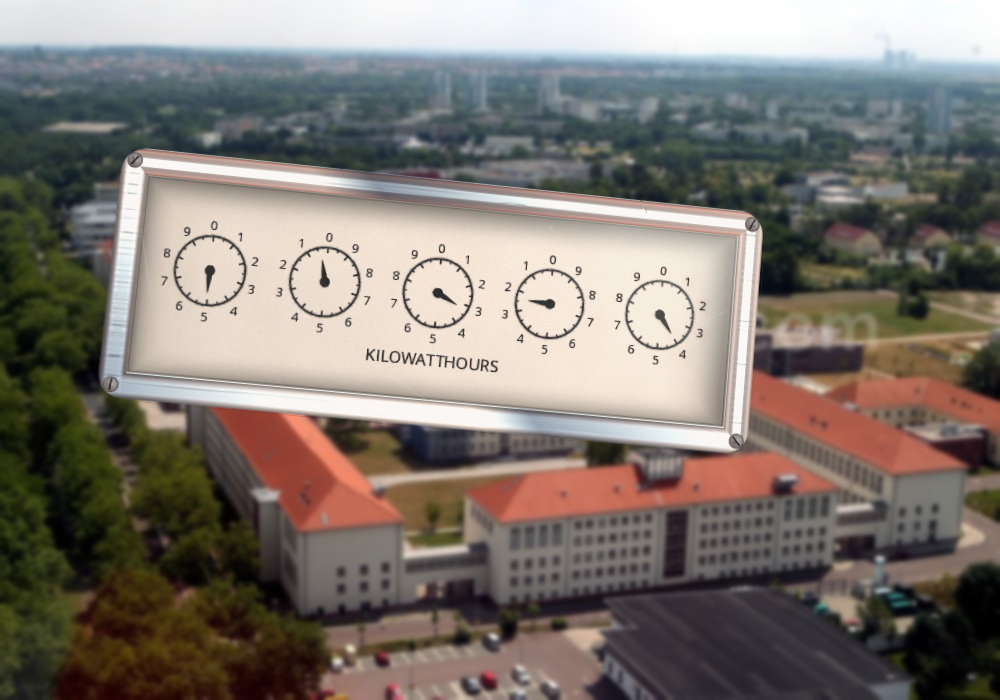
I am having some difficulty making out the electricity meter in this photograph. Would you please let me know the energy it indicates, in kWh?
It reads 50324 kWh
